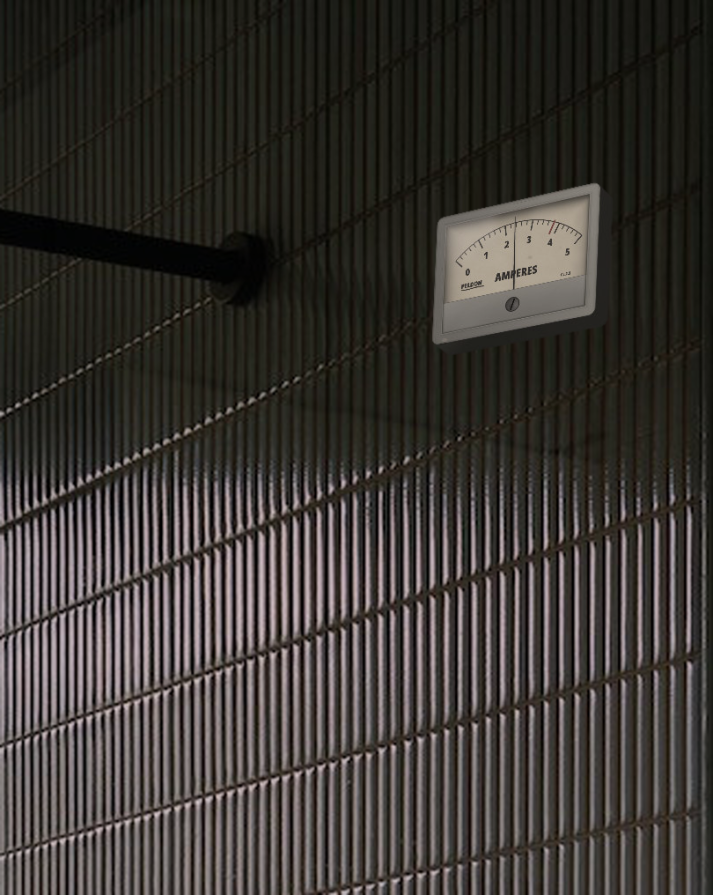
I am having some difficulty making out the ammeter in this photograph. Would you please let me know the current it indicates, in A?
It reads 2.4 A
